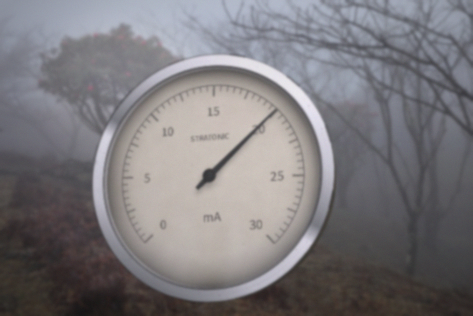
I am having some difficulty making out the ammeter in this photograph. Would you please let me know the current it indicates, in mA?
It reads 20 mA
